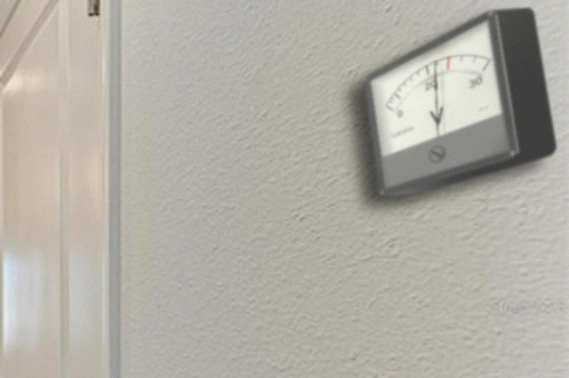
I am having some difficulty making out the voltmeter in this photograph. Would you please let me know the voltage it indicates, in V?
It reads 22 V
